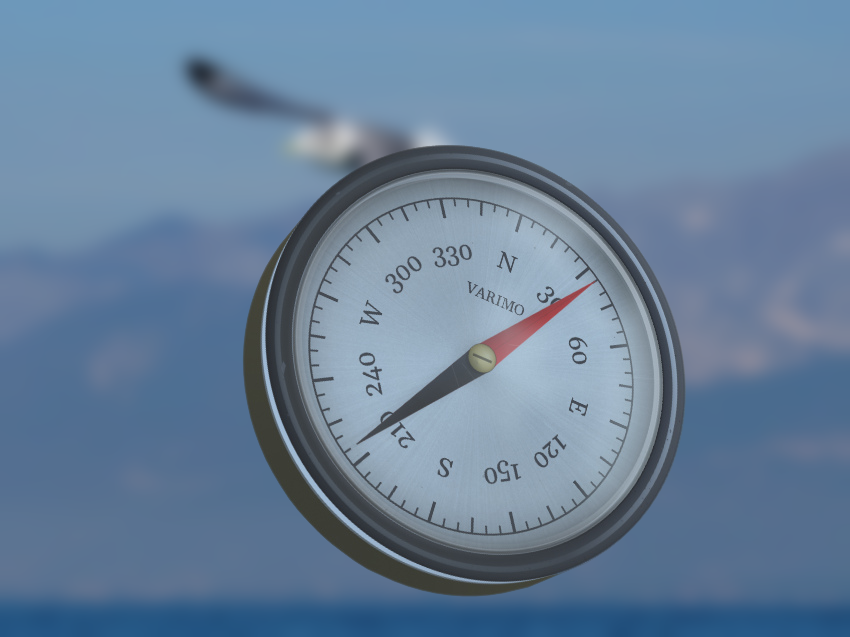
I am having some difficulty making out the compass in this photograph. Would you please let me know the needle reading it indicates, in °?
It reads 35 °
